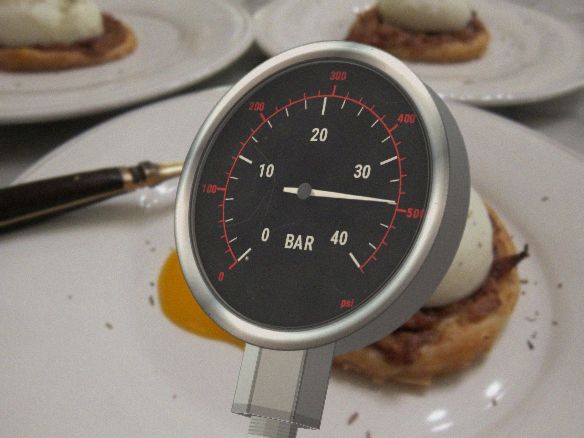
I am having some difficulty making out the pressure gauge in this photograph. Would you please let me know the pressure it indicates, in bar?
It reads 34 bar
